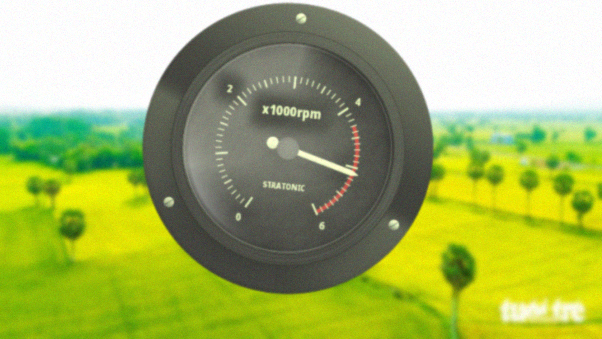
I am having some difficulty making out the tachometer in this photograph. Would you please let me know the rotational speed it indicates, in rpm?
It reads 5100 rpm
